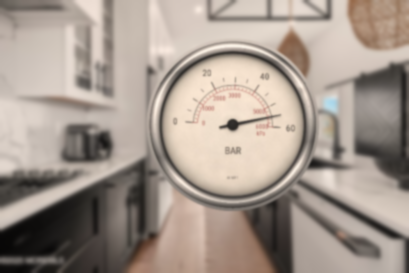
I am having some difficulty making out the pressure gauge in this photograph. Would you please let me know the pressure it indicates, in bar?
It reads 55 bar
